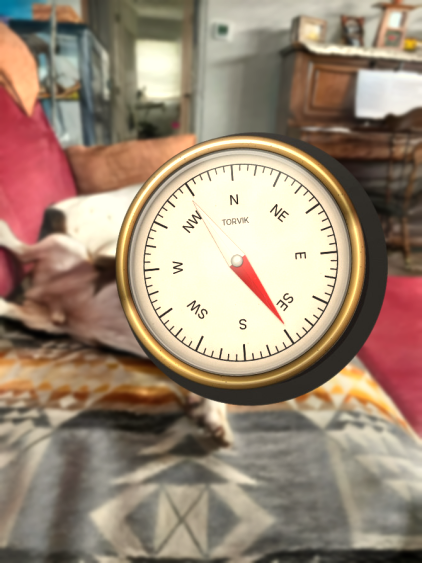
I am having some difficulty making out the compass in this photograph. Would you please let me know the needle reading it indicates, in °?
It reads 147.5 °
